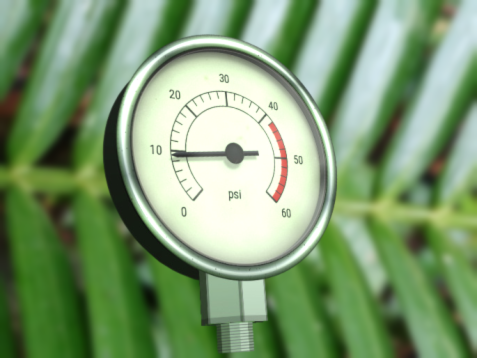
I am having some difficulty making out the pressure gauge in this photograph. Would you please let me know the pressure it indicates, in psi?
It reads 9 psi
